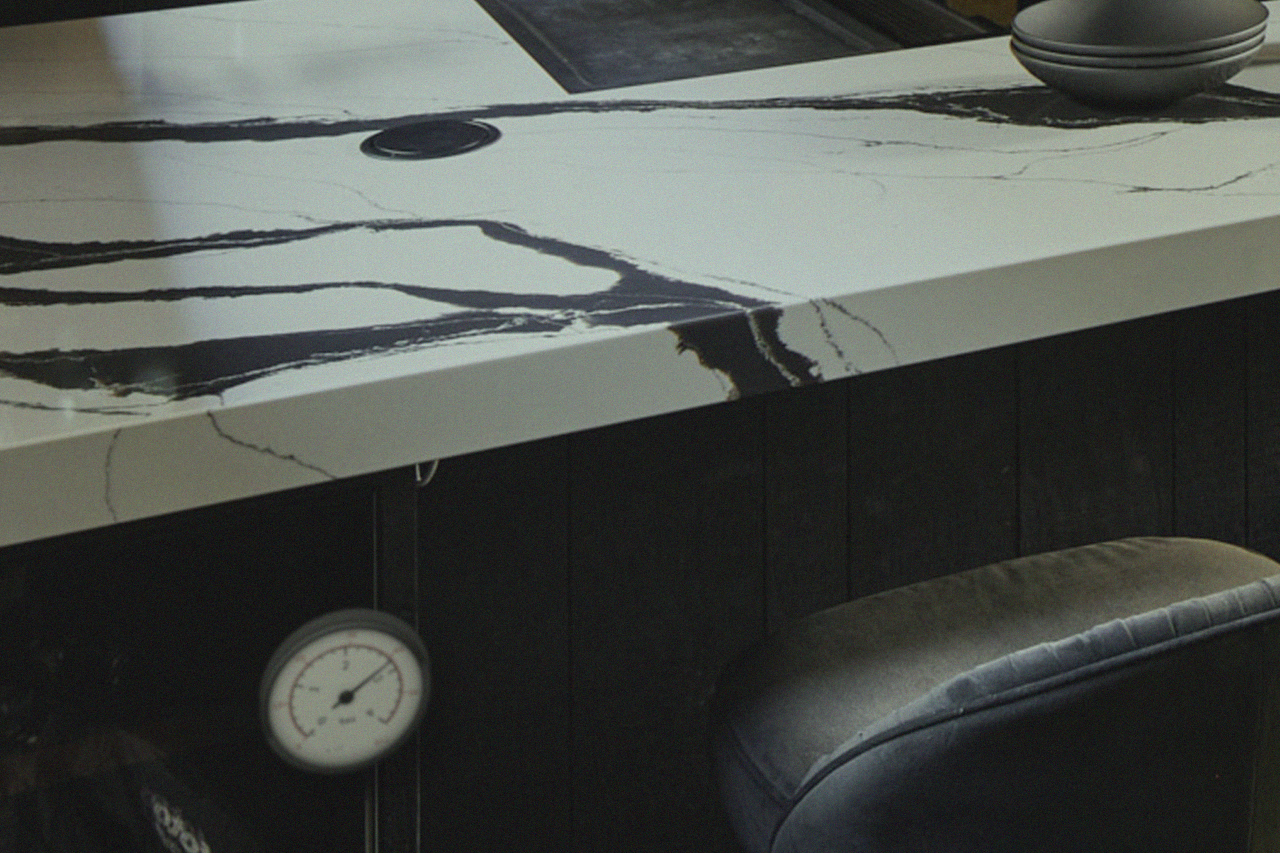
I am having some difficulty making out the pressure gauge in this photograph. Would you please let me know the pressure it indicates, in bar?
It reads 2.8 bar
